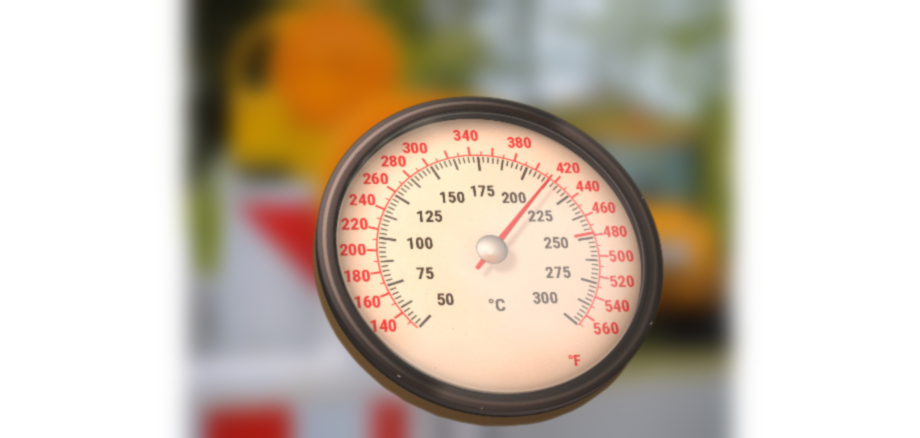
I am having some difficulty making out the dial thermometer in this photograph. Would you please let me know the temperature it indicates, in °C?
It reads 212.5 °C
